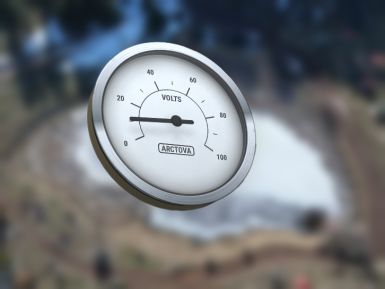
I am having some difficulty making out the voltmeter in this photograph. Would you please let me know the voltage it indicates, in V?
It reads 10 V
